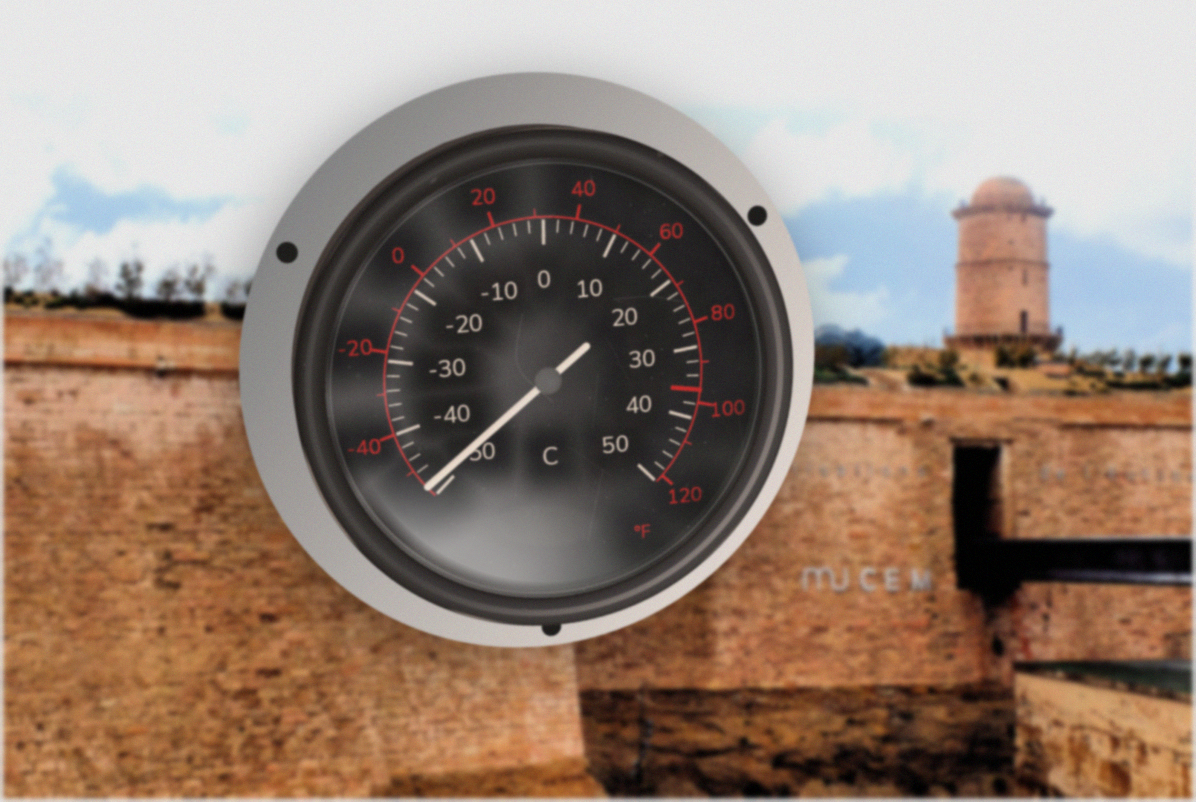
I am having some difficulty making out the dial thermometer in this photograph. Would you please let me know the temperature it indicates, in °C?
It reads -48 °C
